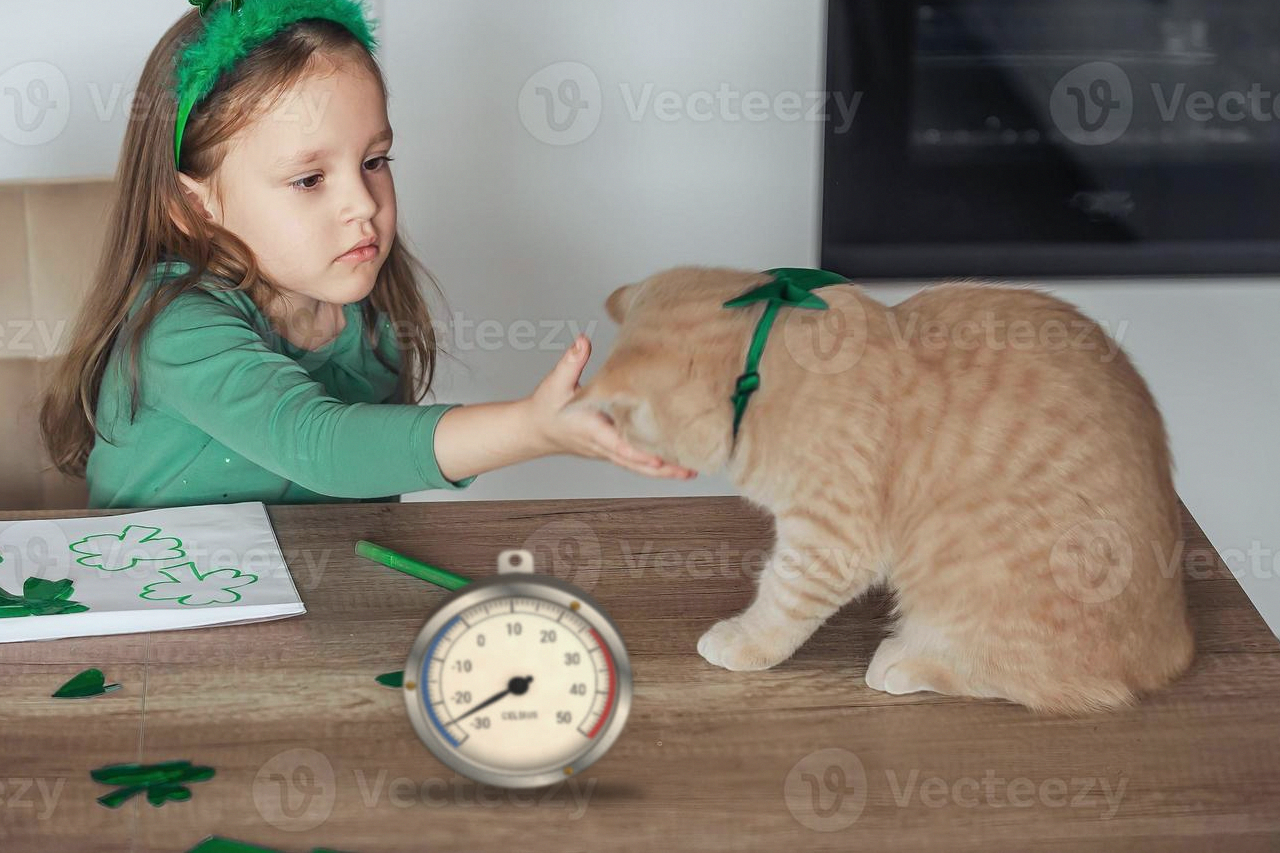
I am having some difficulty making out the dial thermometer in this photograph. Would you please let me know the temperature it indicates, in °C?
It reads -25 °C
